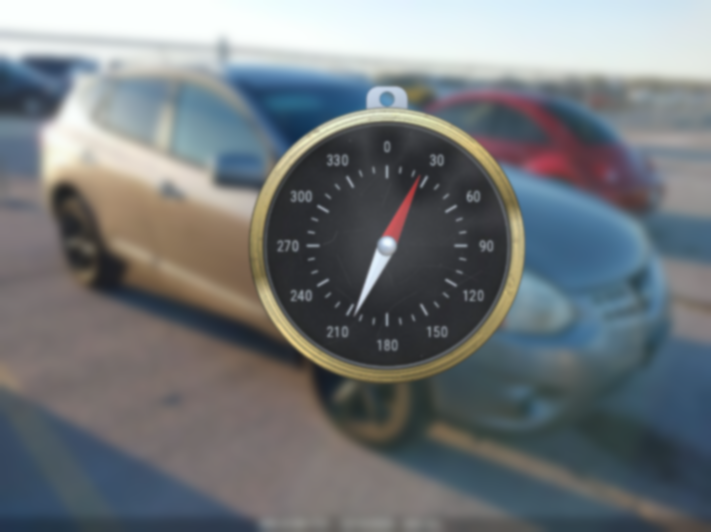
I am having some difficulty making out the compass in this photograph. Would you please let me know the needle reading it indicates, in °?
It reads 25 °
